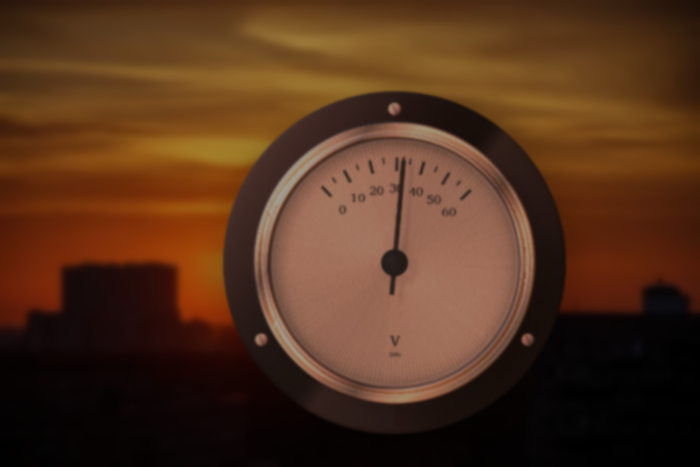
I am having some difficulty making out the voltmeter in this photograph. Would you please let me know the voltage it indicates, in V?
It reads 32.5 V
